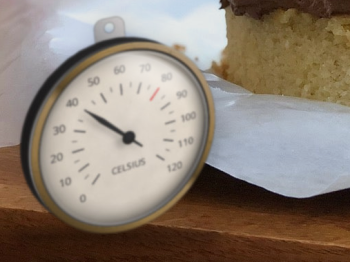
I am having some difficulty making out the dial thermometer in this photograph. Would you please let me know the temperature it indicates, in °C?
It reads 40 °C
